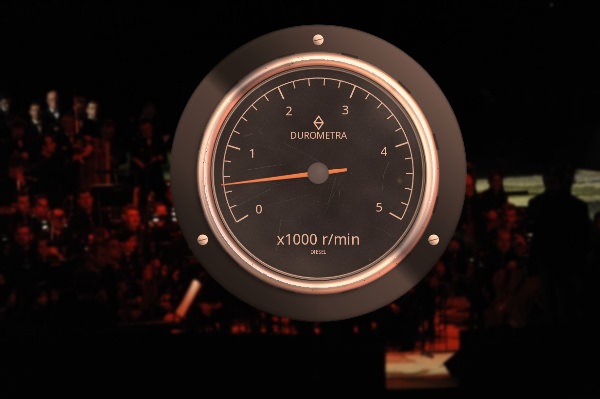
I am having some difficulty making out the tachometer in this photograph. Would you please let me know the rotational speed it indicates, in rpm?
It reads 500 rpm
